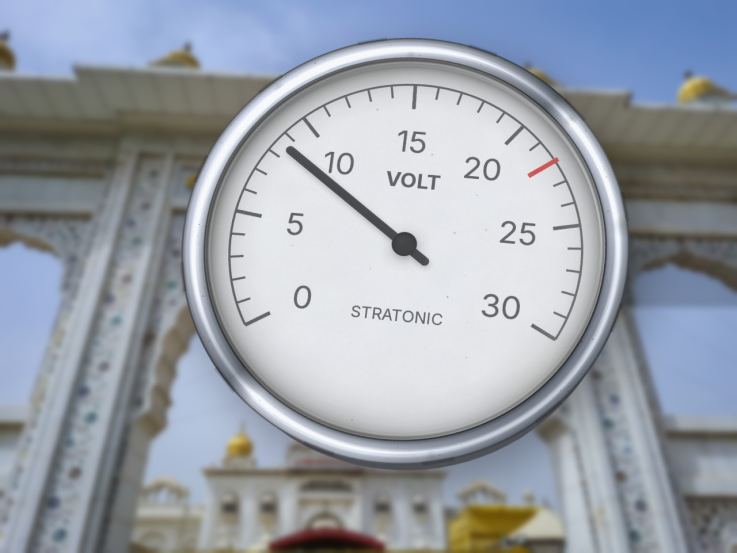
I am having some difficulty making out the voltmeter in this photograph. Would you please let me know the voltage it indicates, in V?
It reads 8.5 V
